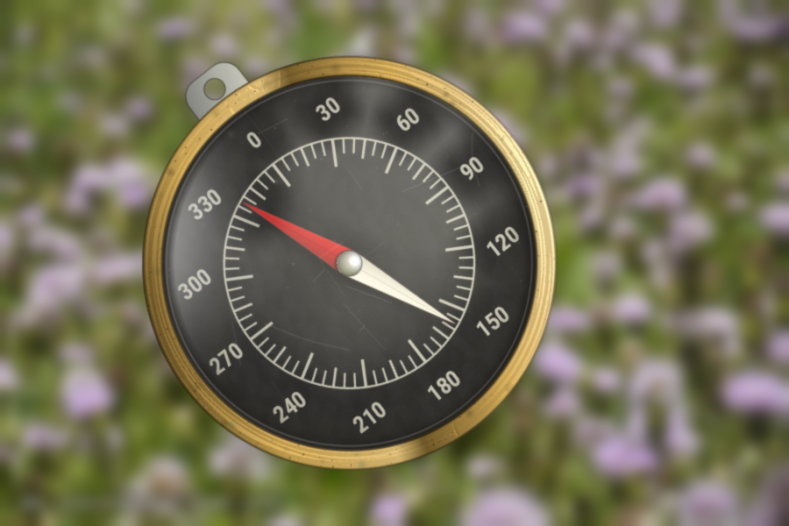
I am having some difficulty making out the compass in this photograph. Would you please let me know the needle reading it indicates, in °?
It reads 337.5 °
